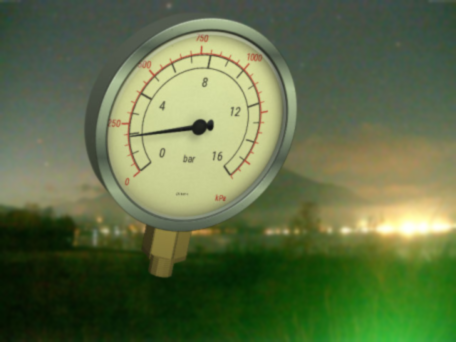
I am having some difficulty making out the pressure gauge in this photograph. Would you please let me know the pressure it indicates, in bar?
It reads 2 bar
